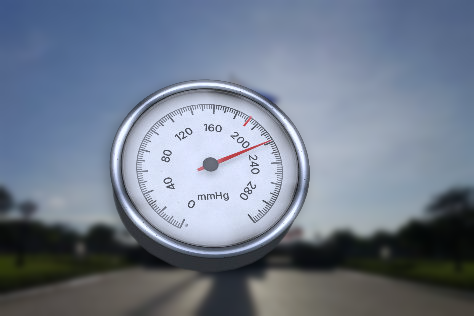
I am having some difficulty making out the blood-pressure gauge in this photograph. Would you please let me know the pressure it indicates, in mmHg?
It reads 220 mmHg
